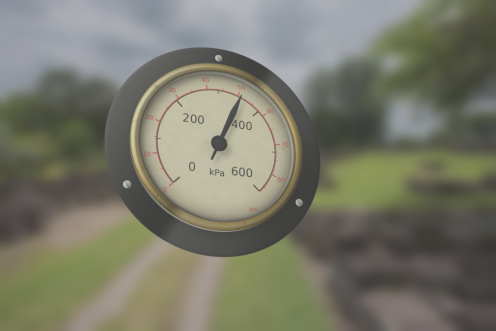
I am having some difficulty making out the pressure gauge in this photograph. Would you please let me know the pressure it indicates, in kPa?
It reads 350 kPa
